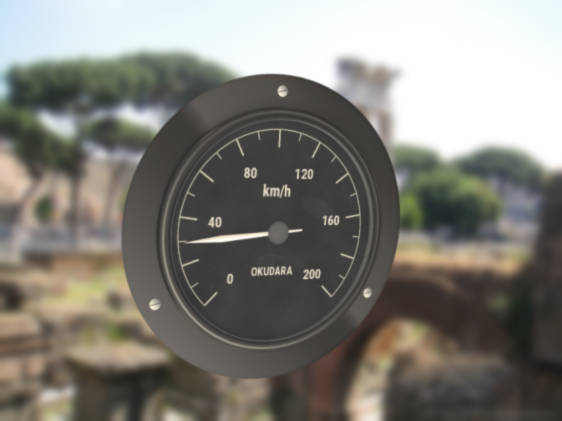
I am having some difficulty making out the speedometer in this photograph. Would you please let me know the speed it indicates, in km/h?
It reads 30 km/h
